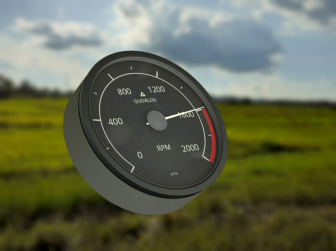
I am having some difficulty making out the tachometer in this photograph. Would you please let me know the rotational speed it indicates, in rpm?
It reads 1600 rpm
